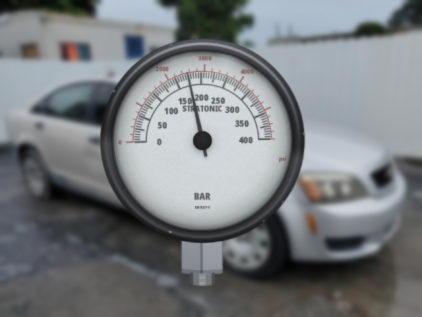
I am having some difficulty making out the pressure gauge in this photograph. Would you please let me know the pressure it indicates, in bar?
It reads 175 bar
